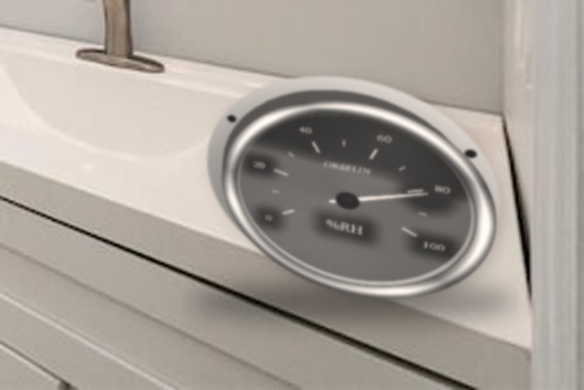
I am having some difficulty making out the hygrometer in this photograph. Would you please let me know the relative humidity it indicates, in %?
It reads 80 %
